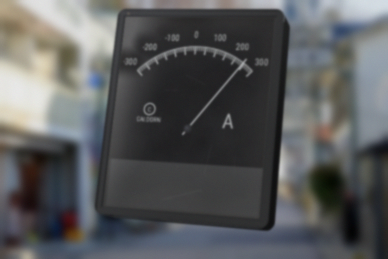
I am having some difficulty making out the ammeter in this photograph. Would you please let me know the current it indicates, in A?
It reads 250 A
